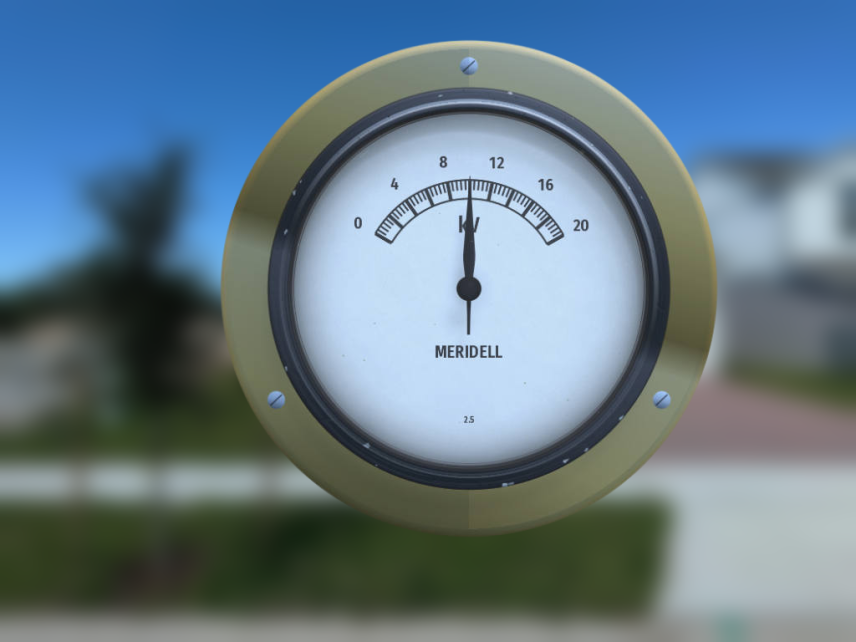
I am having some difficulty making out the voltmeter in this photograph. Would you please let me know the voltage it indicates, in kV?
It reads 10 kV
